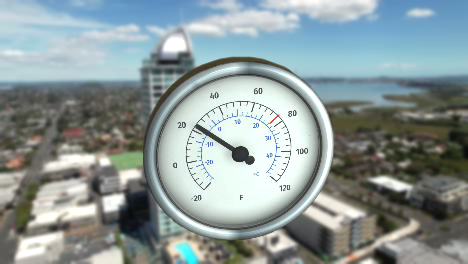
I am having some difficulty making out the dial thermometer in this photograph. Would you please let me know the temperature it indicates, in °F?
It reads 24 °F
